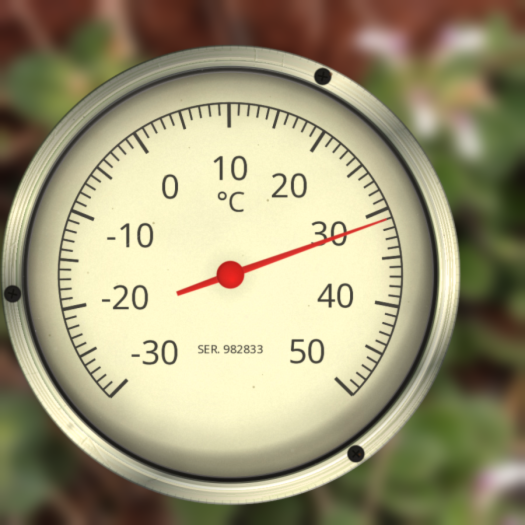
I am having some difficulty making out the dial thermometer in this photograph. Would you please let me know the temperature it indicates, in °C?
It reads 31 °C
